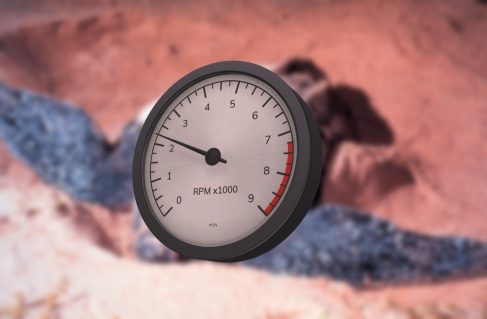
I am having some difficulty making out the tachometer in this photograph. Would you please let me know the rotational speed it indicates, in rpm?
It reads 2250 rpm
